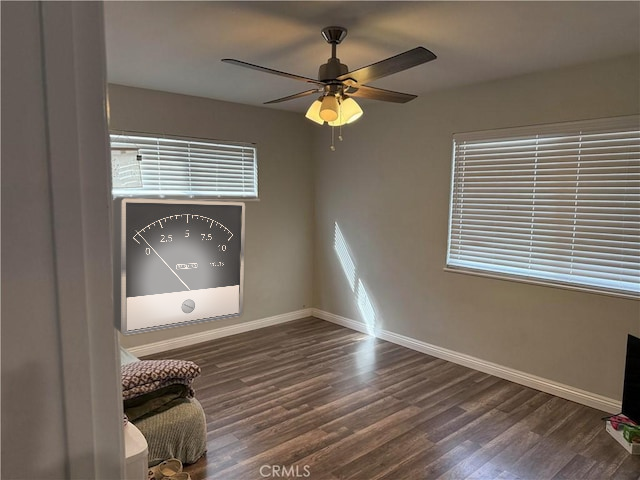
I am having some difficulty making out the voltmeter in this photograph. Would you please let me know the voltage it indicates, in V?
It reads 0.5 V
